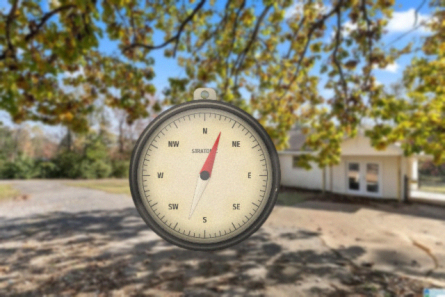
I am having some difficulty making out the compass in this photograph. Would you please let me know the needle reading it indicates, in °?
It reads 20 °
